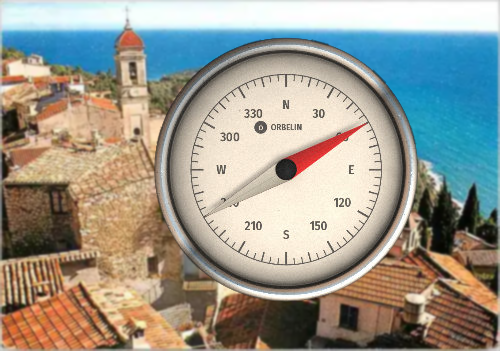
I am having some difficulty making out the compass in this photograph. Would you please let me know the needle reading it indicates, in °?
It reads 60 °
